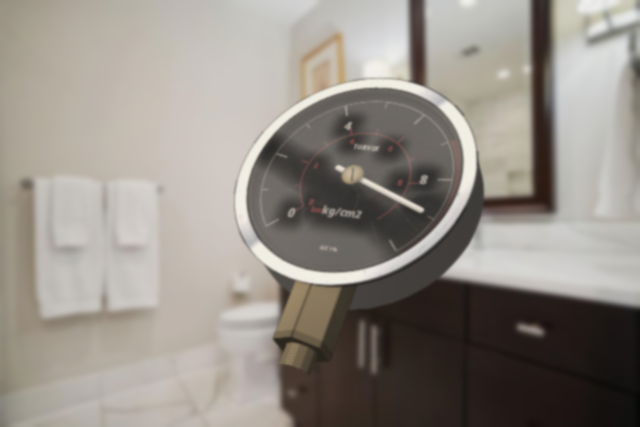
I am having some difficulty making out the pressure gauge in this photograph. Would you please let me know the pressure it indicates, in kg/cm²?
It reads 9 kg/cm²
